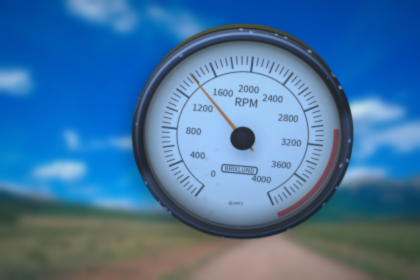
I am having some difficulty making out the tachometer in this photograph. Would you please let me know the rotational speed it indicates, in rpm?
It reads 1400 rpm
